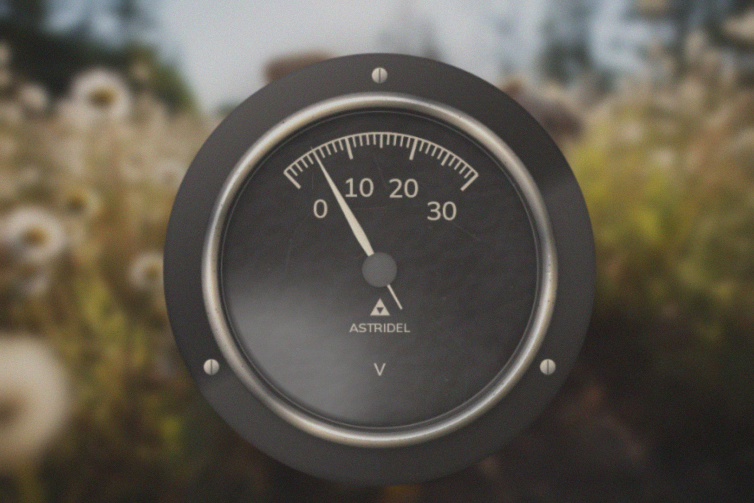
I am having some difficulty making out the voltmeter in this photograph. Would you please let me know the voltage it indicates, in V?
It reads 5 V
